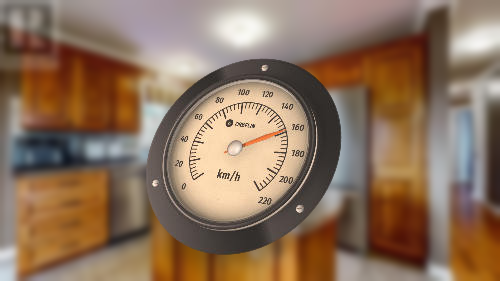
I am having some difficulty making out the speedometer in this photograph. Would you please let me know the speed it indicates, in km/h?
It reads 160 km/h
